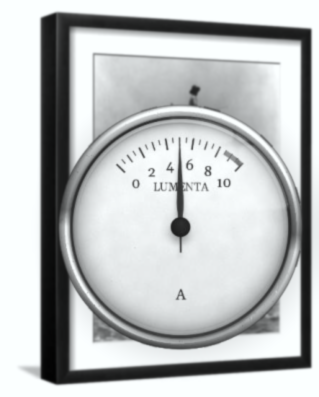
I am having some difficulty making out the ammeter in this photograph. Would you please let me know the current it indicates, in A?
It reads 5 A
